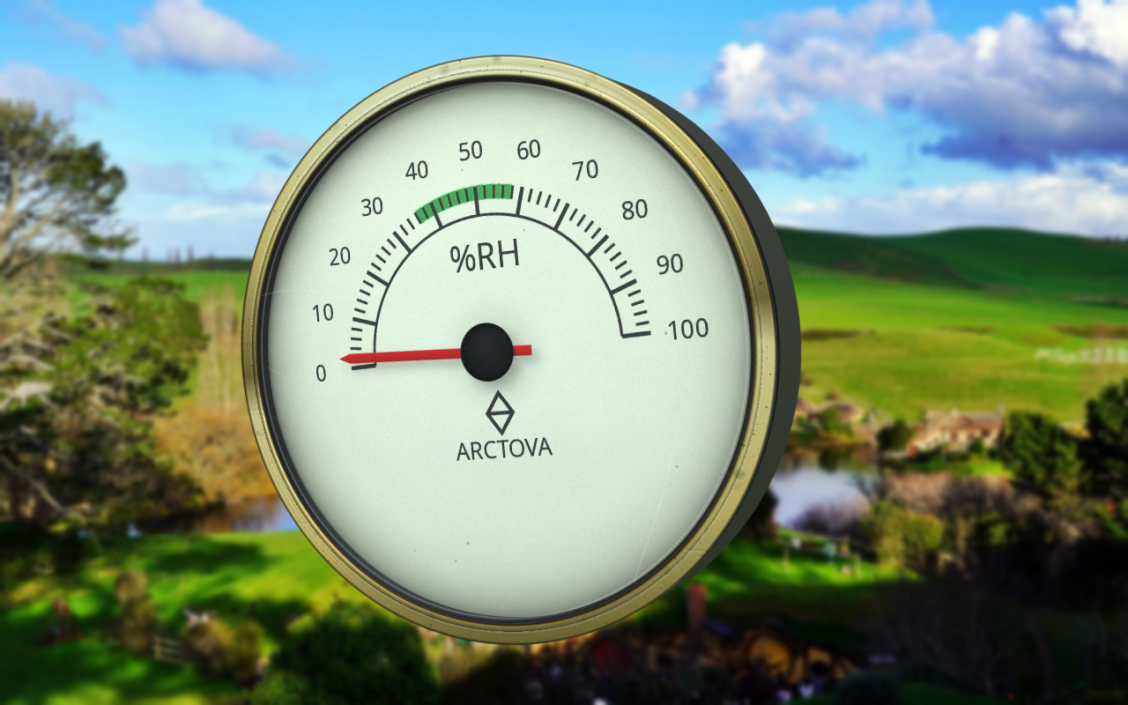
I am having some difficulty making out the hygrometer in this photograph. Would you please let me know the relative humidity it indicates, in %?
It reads 2 %
